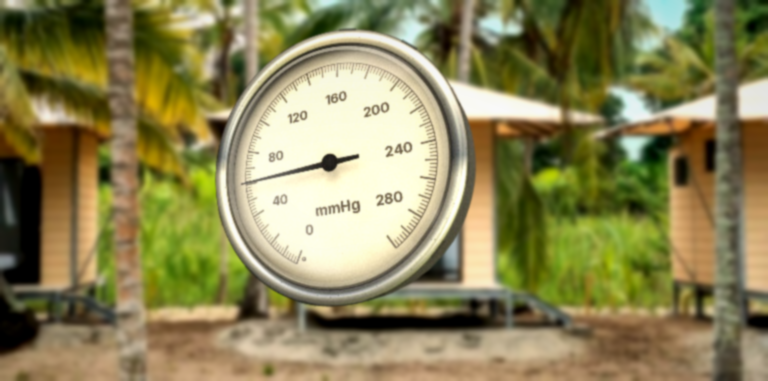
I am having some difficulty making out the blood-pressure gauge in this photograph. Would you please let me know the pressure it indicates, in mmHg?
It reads 60 mmHg
